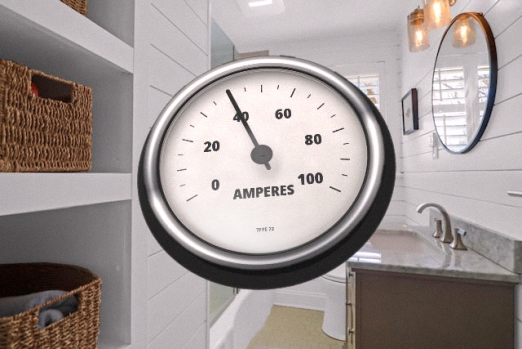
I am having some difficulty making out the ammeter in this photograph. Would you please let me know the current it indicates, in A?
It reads 40 A
